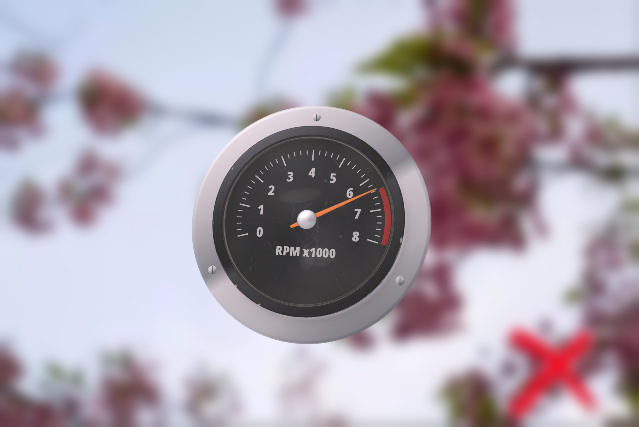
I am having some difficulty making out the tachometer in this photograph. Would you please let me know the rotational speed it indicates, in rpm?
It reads 6400 rpm
